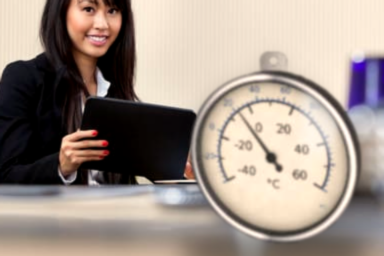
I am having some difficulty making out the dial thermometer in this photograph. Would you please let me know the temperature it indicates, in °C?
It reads -5 °C
